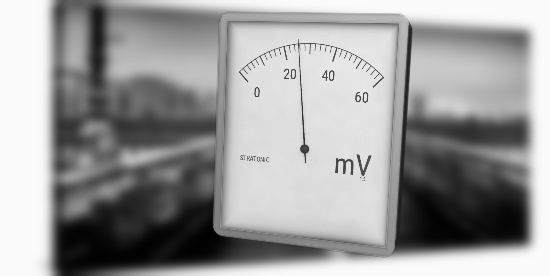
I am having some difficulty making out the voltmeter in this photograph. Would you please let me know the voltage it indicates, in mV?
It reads 26 mV
